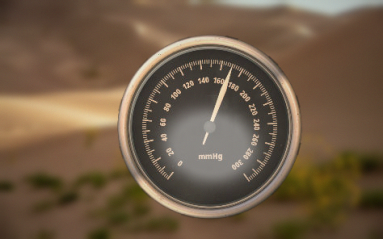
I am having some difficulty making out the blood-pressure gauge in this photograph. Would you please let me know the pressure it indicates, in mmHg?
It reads 170 mmHg
